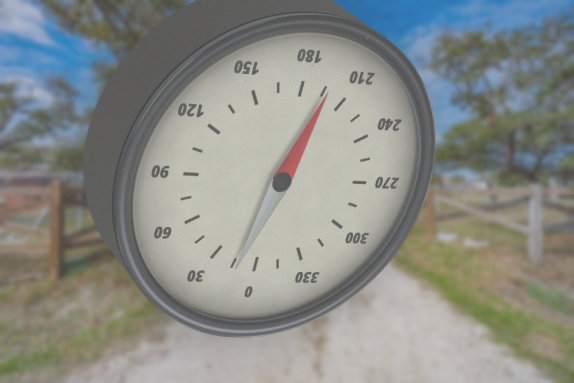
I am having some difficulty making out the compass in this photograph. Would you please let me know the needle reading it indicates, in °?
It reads 195 °
